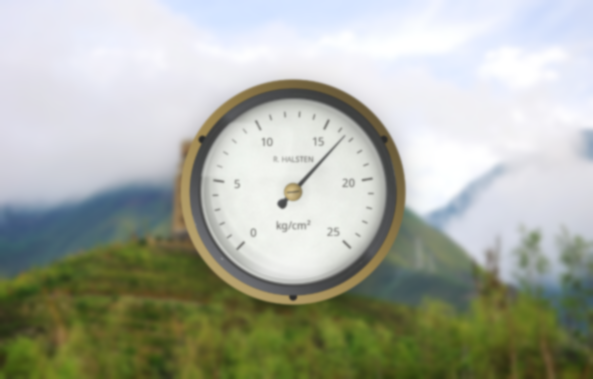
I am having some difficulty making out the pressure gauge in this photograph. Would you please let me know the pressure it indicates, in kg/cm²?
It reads 16.5 kg/cm²
